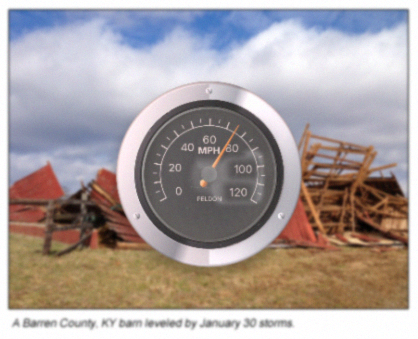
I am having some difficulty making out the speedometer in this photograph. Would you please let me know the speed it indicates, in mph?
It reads 75 mph
